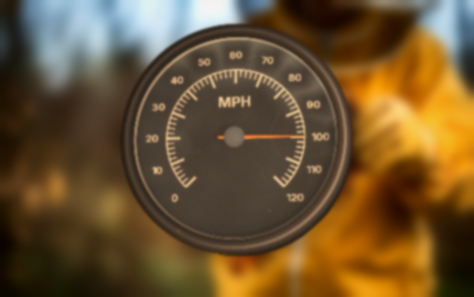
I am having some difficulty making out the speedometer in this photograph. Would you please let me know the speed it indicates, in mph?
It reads 100 mph
